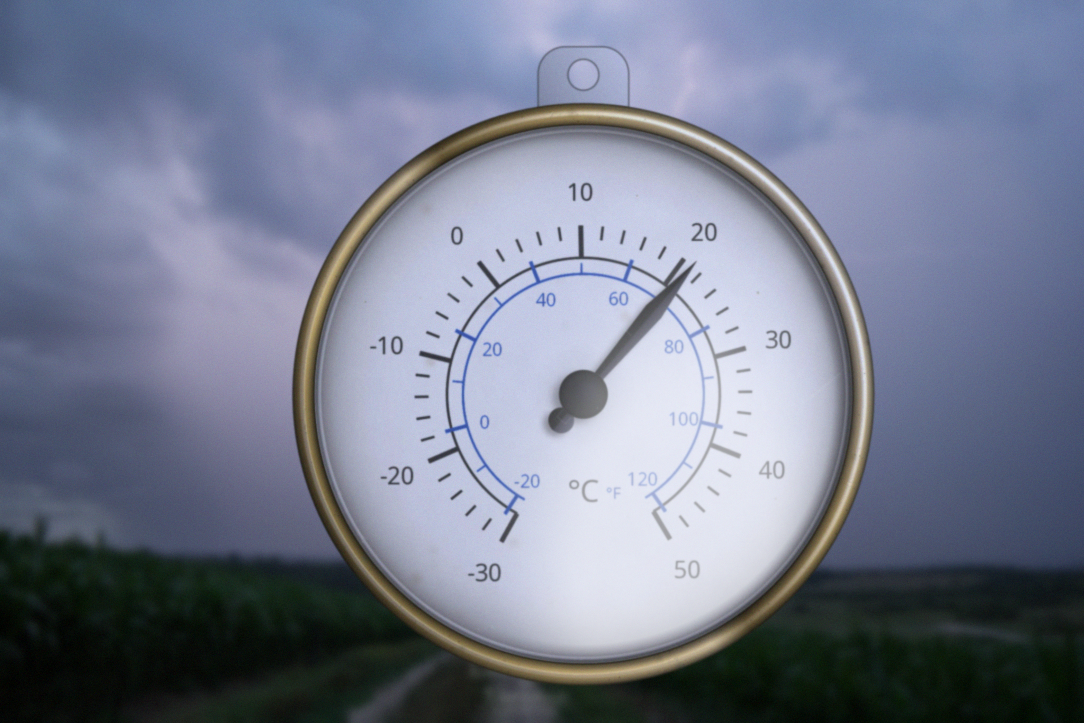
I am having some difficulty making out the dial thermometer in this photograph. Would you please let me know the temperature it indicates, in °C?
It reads 21 °C
